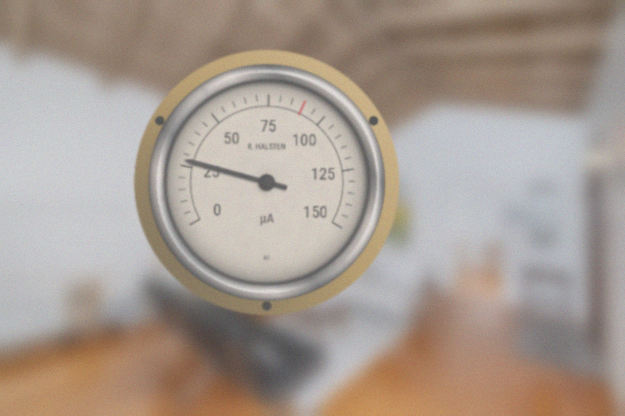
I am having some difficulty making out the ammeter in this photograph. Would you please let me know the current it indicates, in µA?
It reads 27.5 µA
